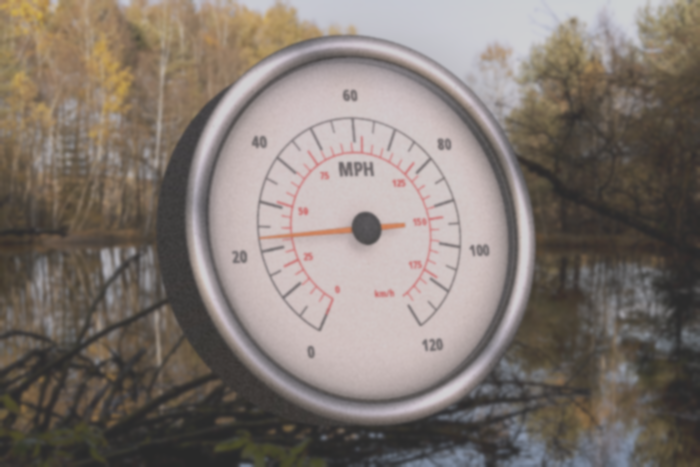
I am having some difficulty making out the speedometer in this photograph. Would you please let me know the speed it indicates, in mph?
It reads 22.5 mph
